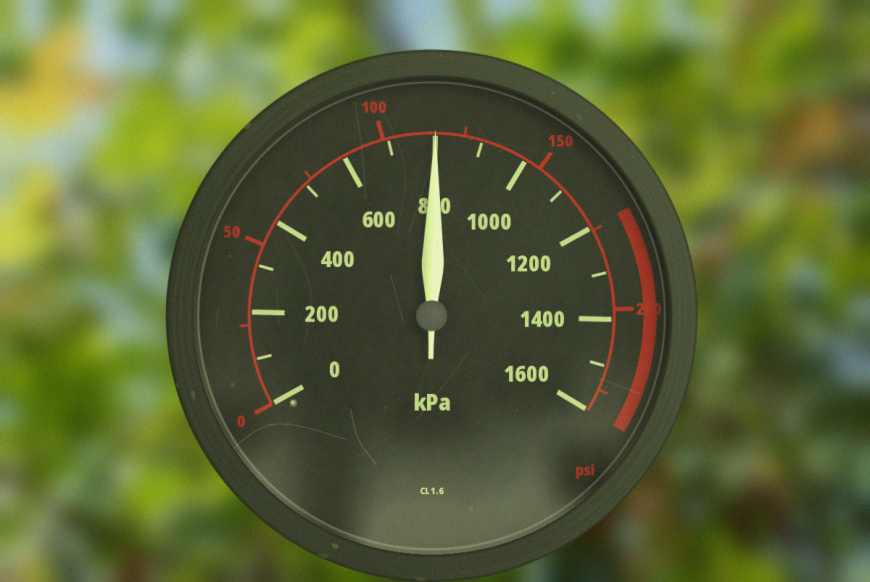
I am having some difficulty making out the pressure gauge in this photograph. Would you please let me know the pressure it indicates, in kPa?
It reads 800 kPa
